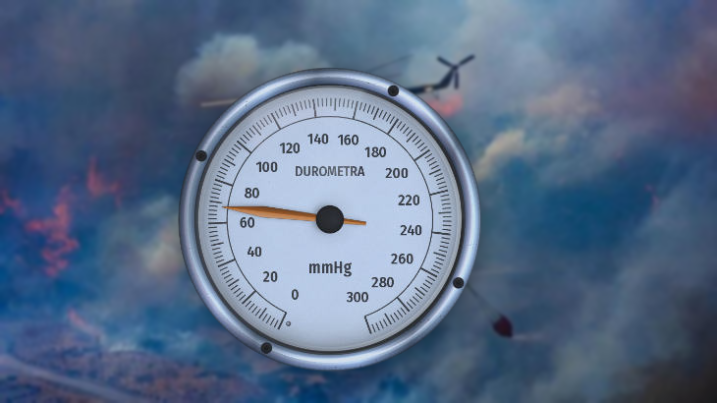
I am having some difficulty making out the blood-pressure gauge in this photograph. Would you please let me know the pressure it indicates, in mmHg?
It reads 68 mmHg
